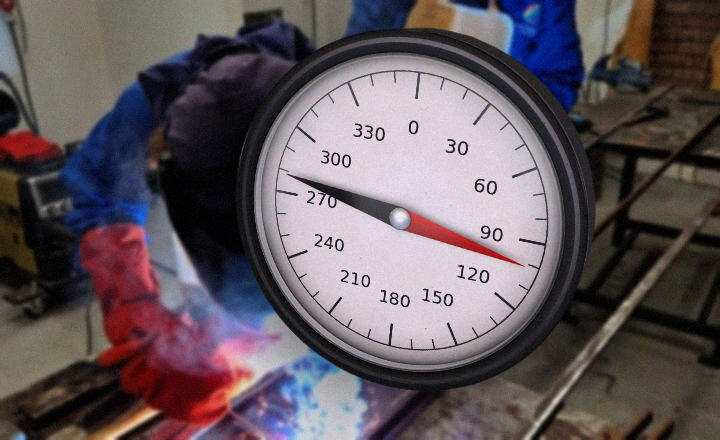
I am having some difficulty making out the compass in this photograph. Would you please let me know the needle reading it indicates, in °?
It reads 100 °
